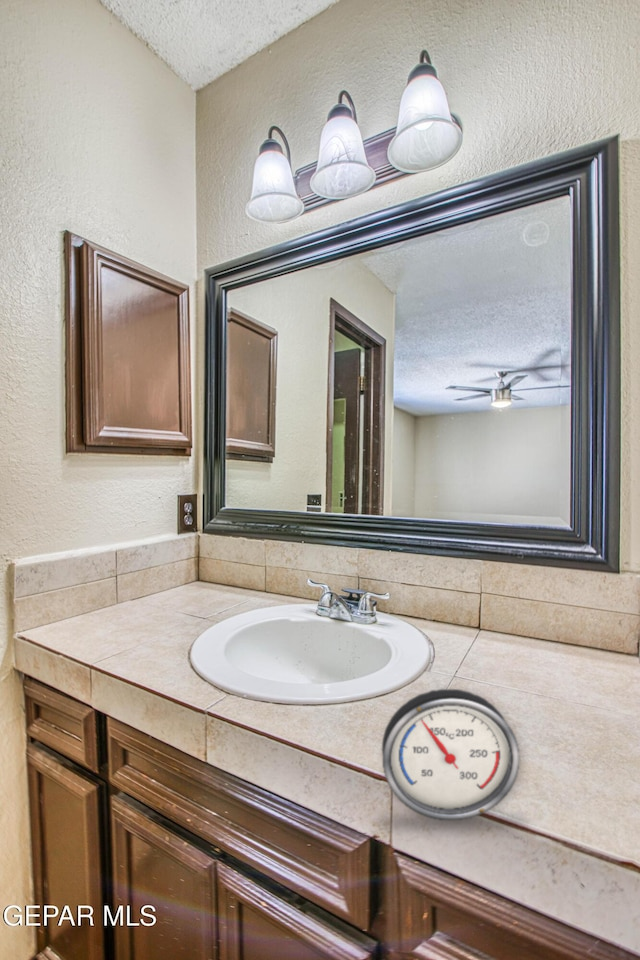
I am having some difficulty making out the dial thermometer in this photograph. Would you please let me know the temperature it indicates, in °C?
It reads 140 °C
